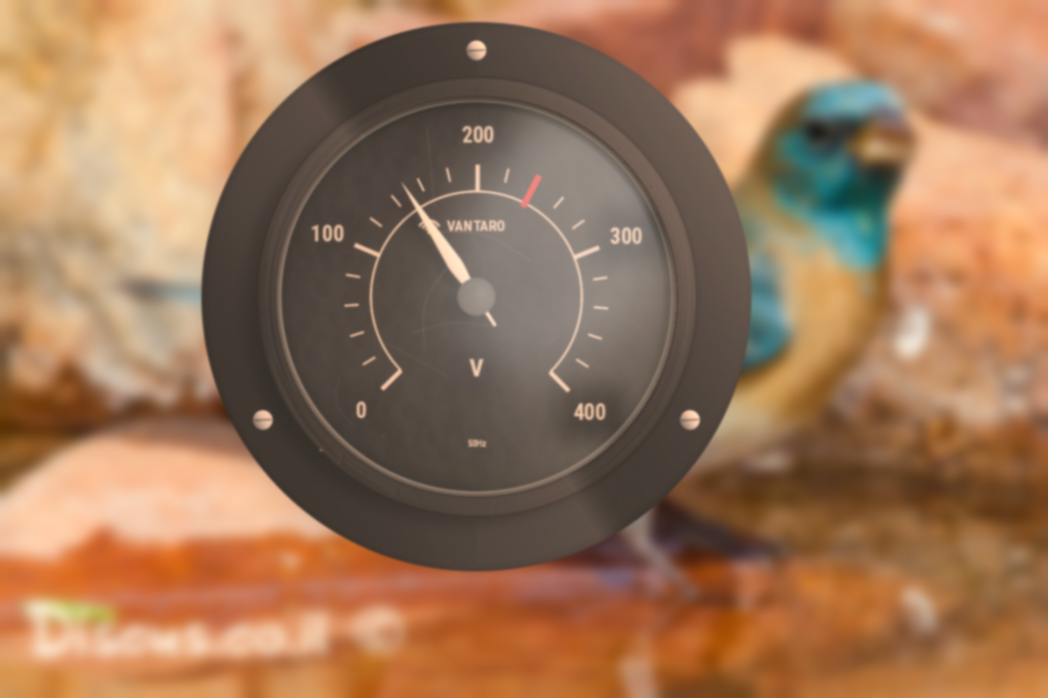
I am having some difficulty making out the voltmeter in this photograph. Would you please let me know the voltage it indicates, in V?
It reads 150 V
